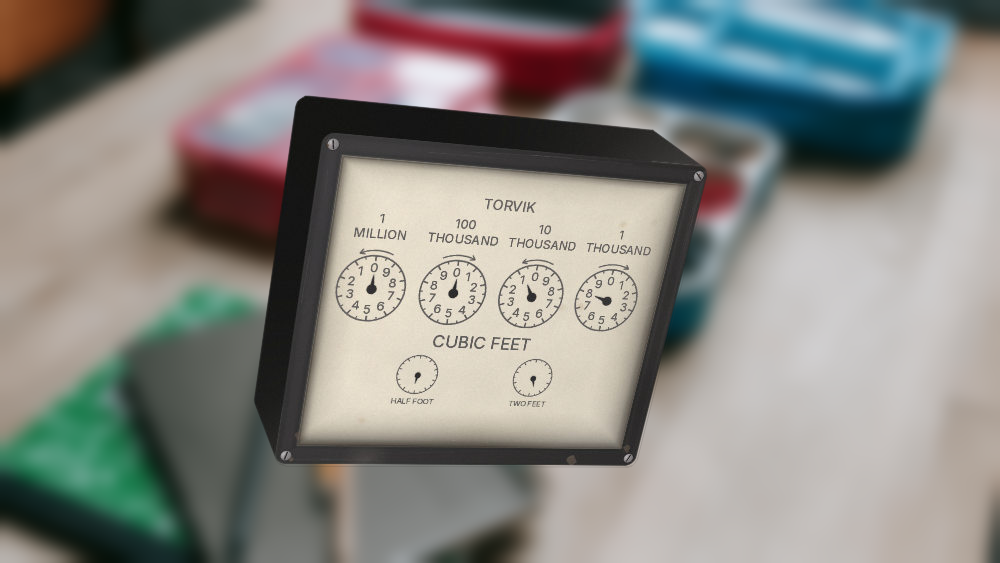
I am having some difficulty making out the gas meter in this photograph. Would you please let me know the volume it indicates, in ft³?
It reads 800 ft³
